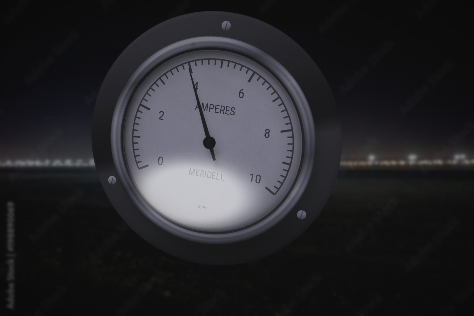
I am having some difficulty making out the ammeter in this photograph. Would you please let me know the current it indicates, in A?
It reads 4 A
